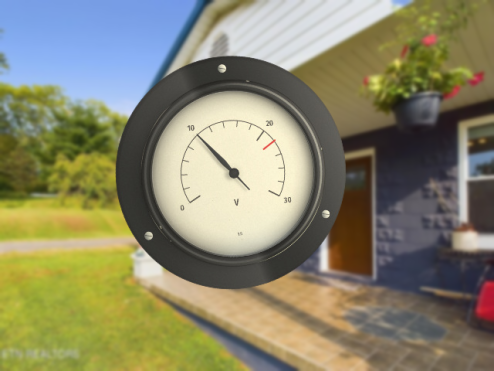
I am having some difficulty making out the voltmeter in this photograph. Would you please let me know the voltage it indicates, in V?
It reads 10 V
